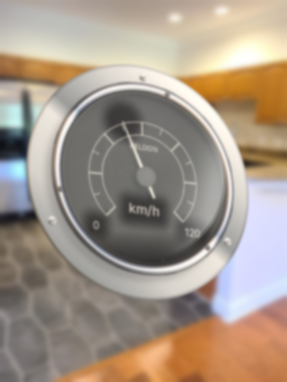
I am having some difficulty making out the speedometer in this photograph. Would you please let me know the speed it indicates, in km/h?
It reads 50 km/h
